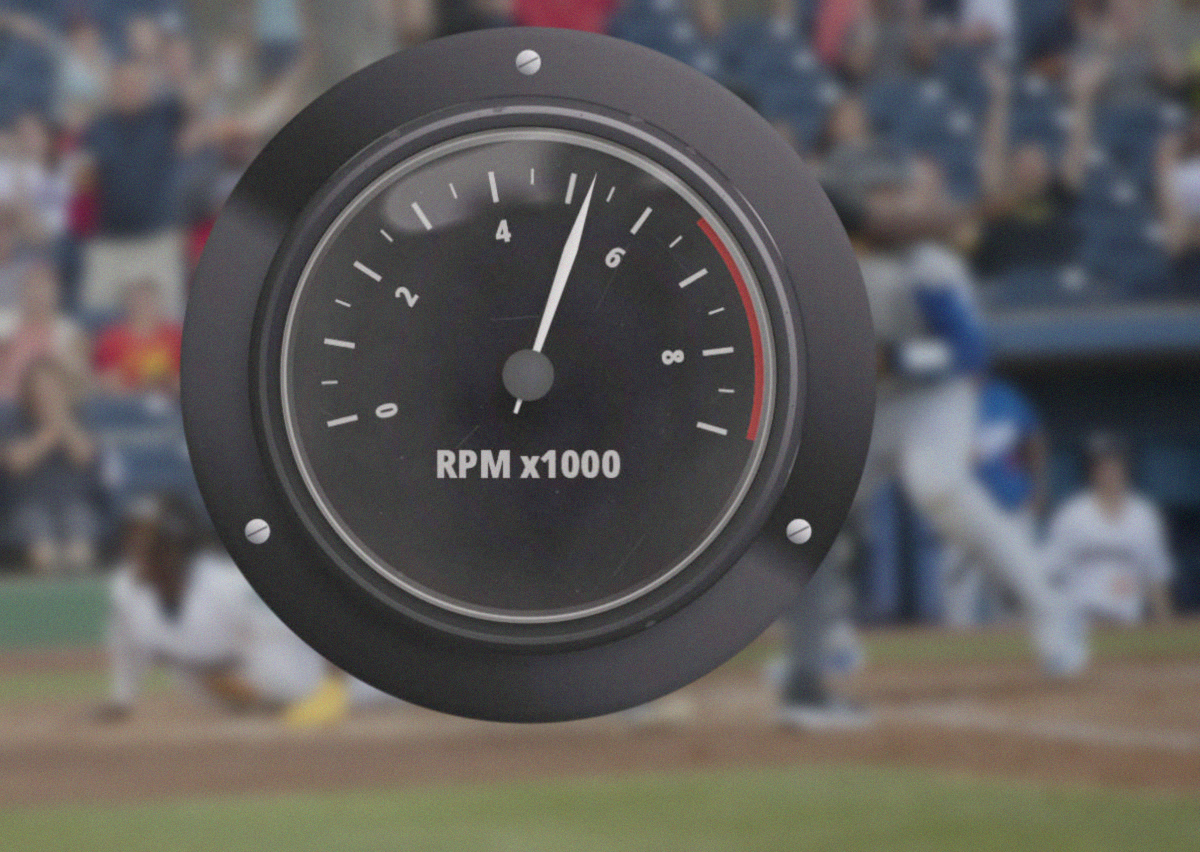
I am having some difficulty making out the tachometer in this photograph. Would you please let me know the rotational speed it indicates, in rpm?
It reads 5250 rpm
